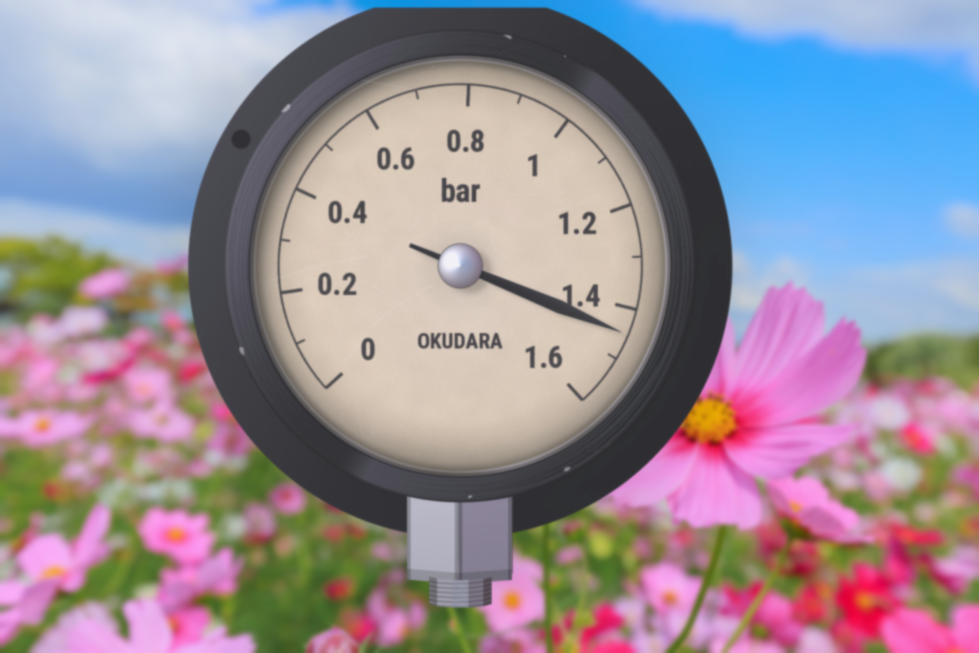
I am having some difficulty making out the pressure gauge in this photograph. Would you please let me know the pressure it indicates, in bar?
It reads 1.45 bar
